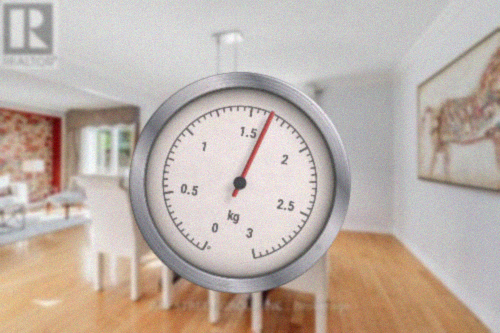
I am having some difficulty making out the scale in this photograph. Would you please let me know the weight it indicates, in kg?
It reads 1.65 kg
